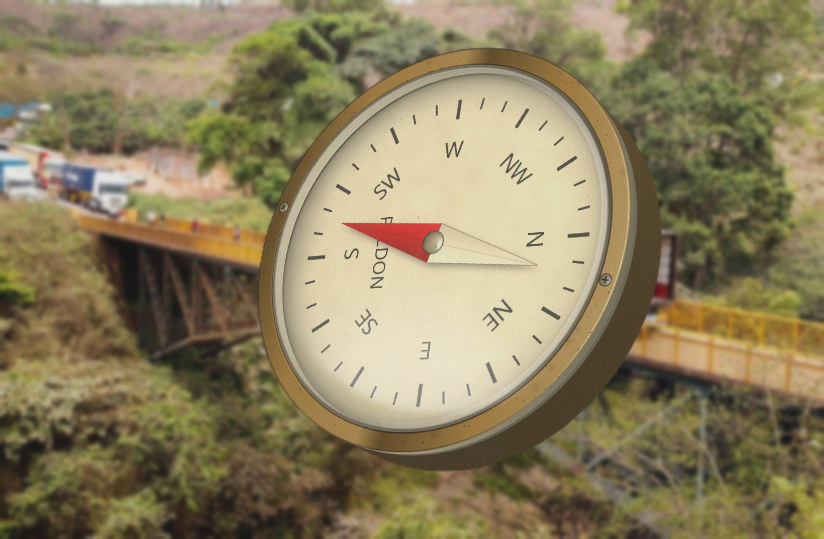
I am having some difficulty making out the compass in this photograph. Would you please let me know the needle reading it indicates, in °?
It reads 195 °
